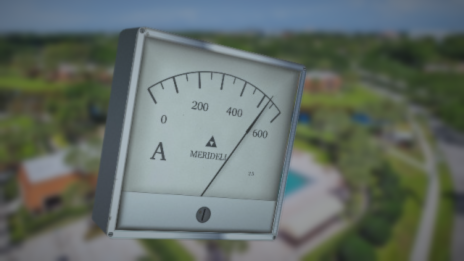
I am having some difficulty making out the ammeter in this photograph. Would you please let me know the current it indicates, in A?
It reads 525 A
